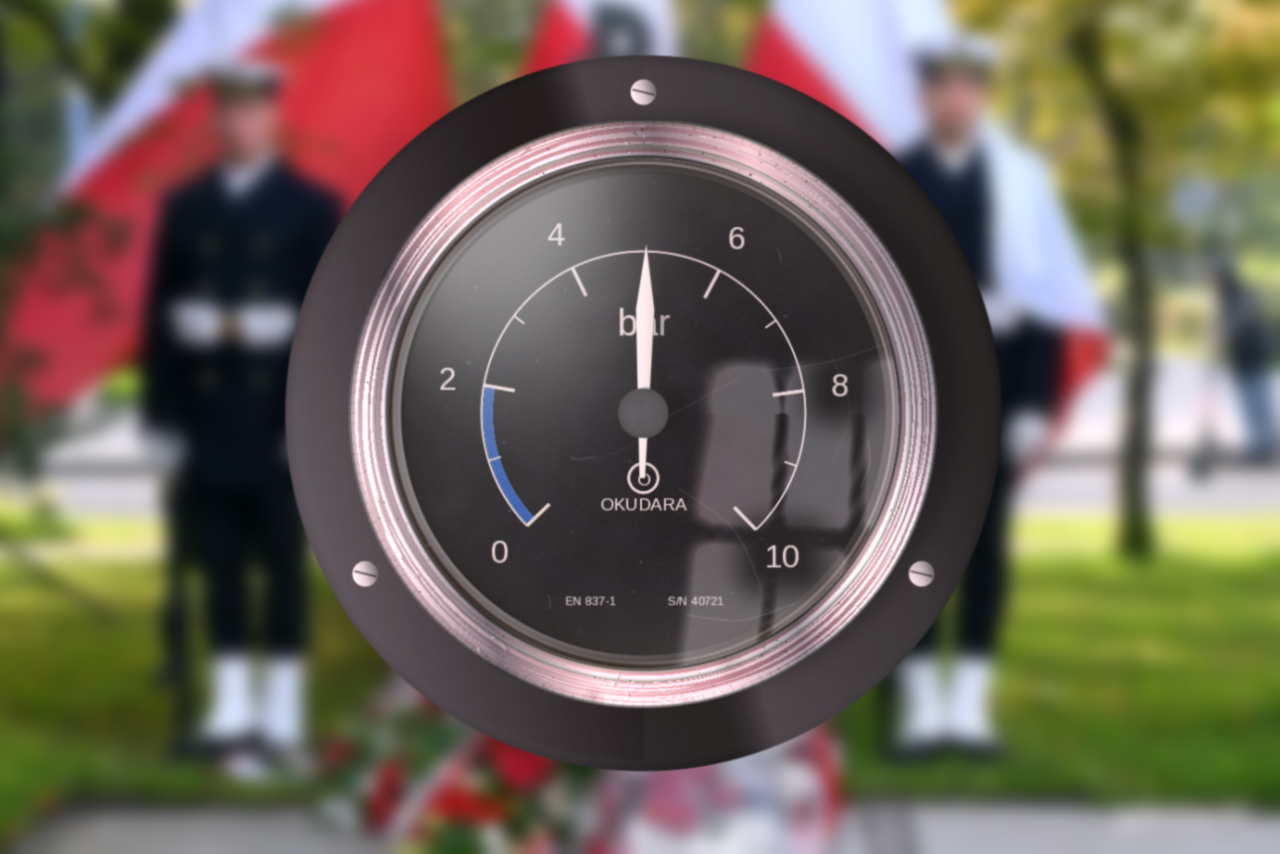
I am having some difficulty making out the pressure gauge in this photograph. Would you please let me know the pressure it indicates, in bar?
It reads 5 bar
